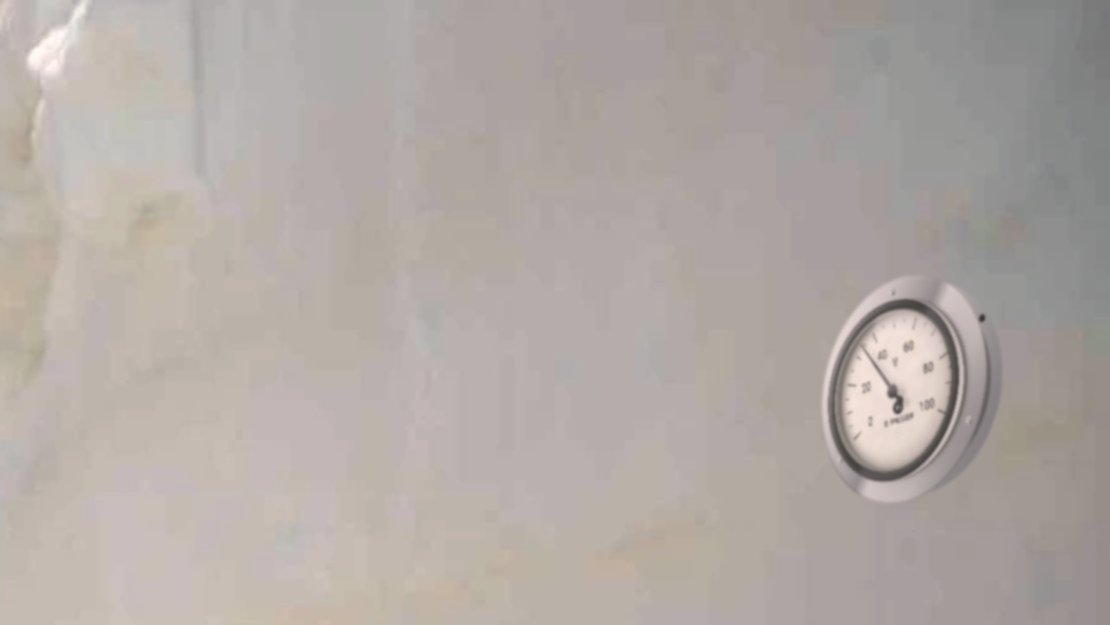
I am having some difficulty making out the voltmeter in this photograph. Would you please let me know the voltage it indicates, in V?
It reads 35 V
